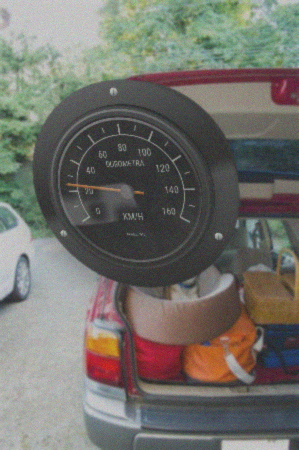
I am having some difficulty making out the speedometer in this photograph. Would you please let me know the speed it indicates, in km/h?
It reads 25 km/h
